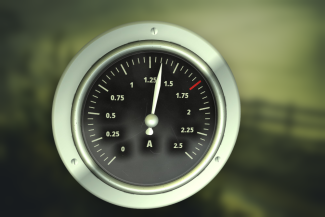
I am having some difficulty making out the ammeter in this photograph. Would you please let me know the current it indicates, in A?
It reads 1.35 A
